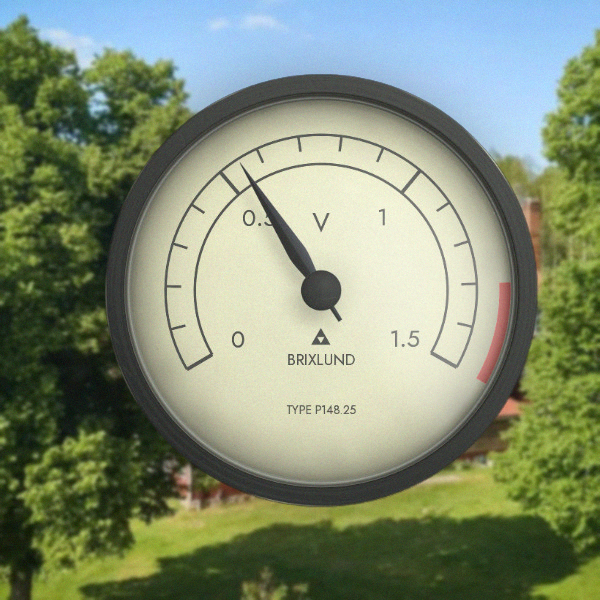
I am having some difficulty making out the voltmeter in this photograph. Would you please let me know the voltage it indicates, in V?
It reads 0.55 V
